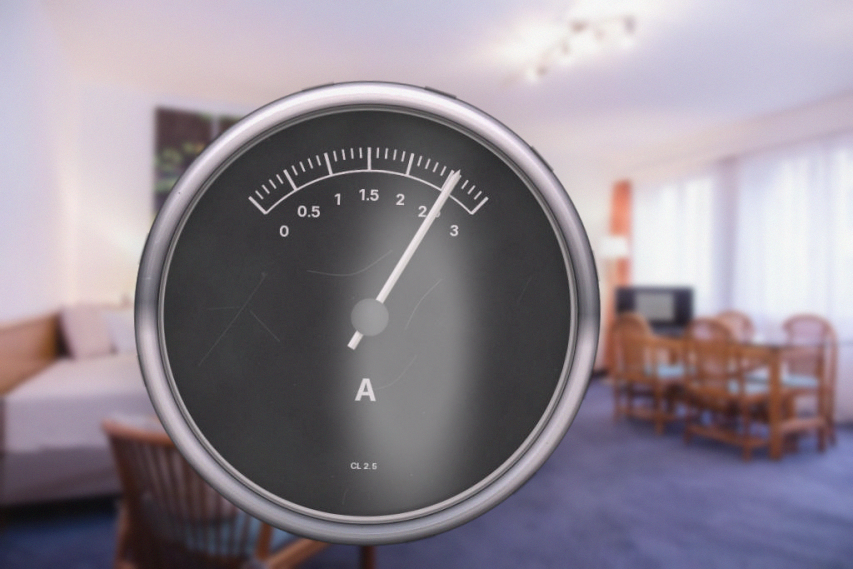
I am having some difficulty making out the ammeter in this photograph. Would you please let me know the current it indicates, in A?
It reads 2.55 A
